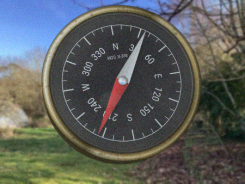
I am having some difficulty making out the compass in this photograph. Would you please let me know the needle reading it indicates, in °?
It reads 215 °
